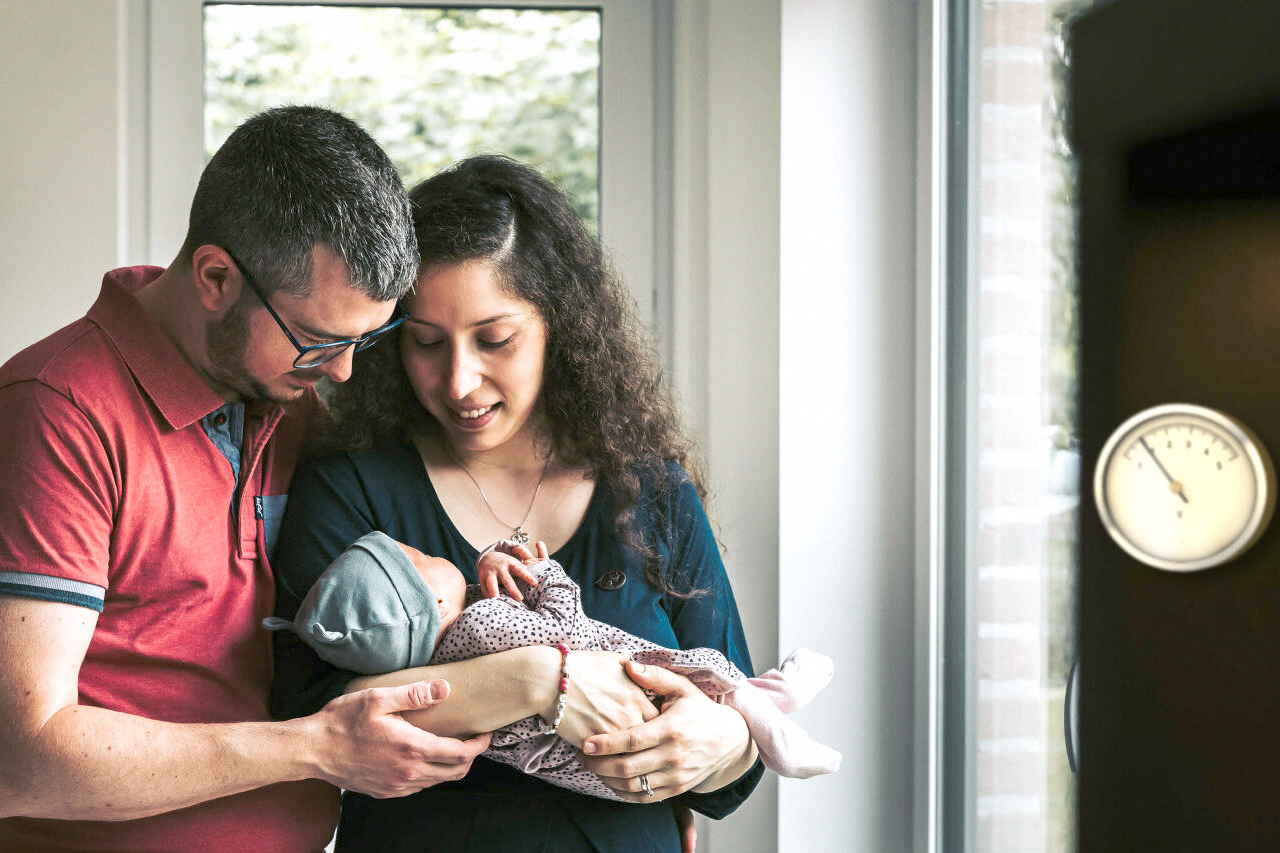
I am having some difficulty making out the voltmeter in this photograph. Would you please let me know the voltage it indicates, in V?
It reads 1 V
